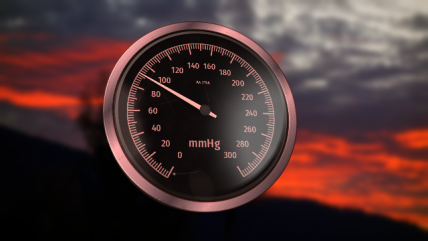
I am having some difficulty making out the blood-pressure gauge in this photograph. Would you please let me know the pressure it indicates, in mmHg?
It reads 90 mmHg
